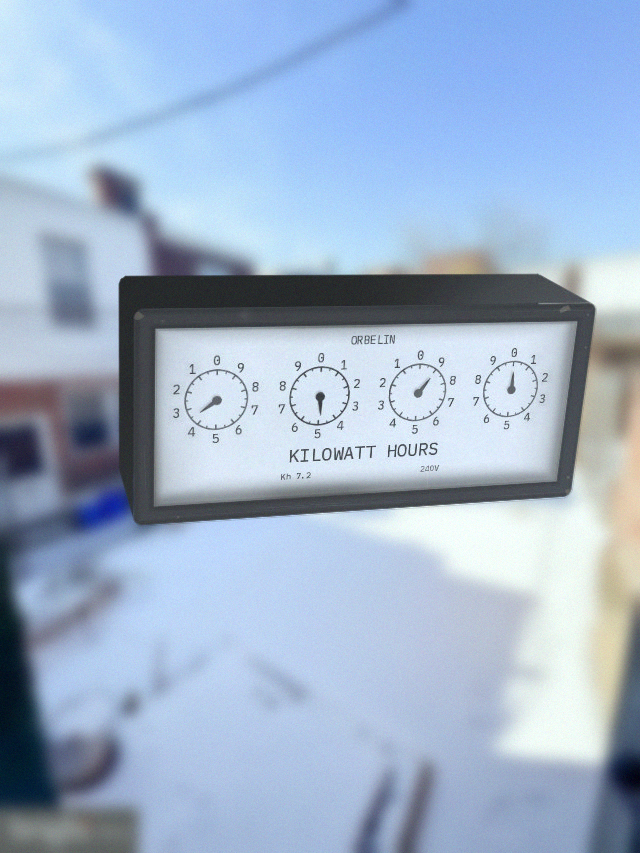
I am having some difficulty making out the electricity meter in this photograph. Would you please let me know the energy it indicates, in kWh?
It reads 3490 kWh
